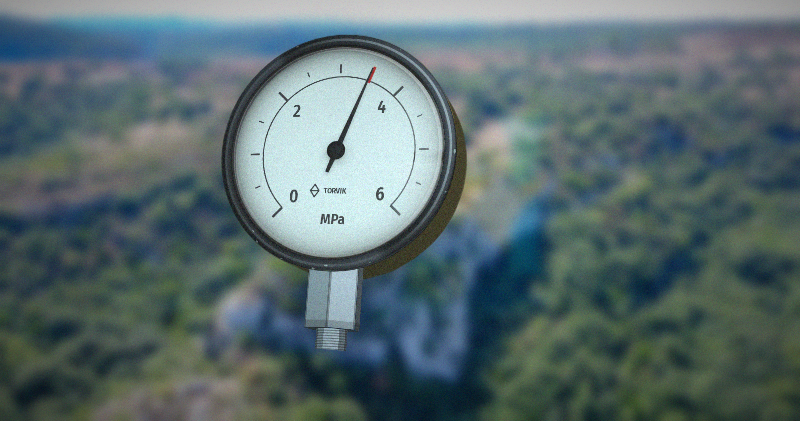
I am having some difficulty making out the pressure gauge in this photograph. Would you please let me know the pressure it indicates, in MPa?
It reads 3.5 MPa
